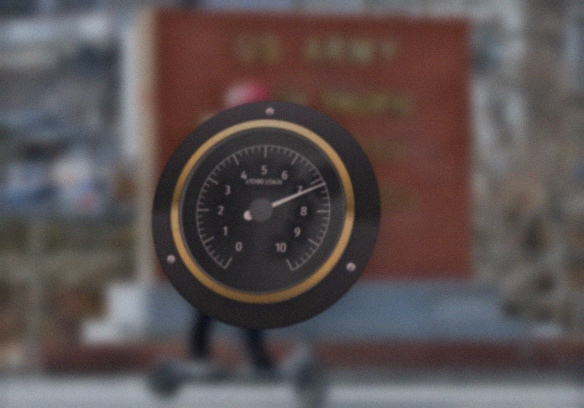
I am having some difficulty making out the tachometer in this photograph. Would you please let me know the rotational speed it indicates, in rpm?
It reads 7200 rpm
